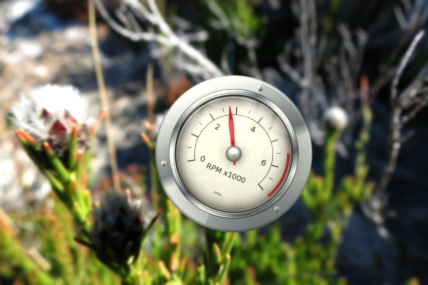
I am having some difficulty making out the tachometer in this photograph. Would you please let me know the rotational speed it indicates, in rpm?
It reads 2750 rpm
